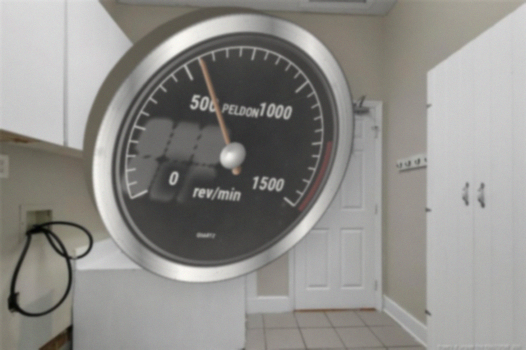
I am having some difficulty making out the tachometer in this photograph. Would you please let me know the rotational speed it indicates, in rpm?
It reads 550 rpm
